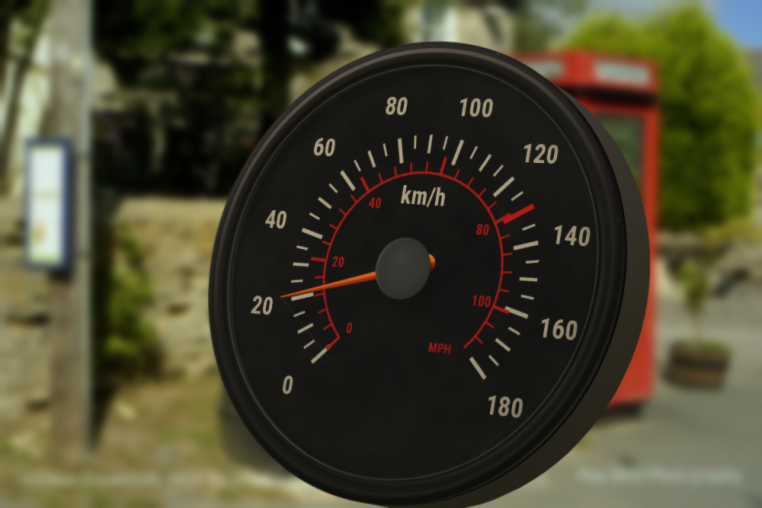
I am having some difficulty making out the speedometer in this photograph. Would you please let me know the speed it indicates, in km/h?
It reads 20 km/h
